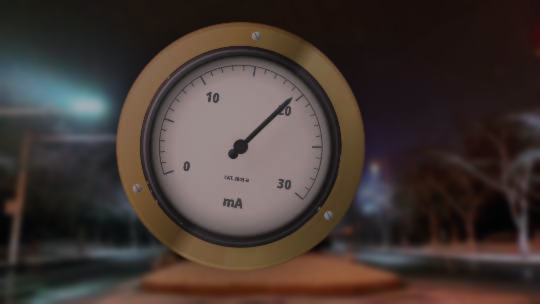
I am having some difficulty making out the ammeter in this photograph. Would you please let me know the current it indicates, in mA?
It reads 19.5 mA
